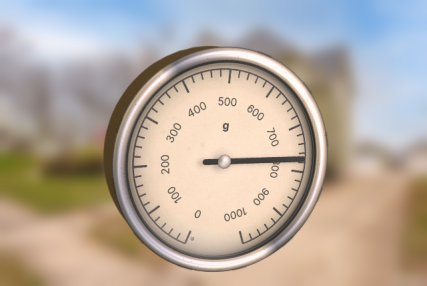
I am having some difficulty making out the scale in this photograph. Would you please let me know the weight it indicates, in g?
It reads 770 g
